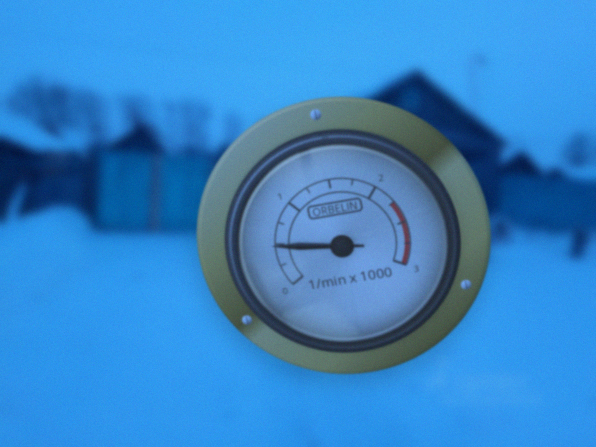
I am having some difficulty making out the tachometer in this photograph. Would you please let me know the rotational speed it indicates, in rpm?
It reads 500 rpm
